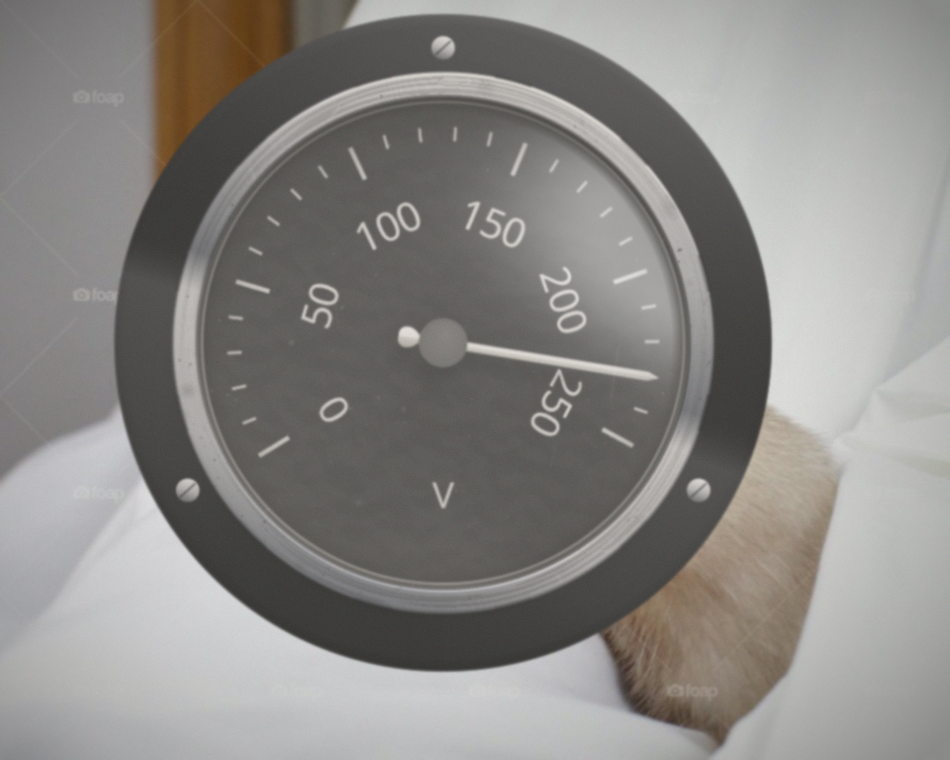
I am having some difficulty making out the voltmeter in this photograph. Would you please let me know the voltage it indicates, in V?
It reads 230 V
